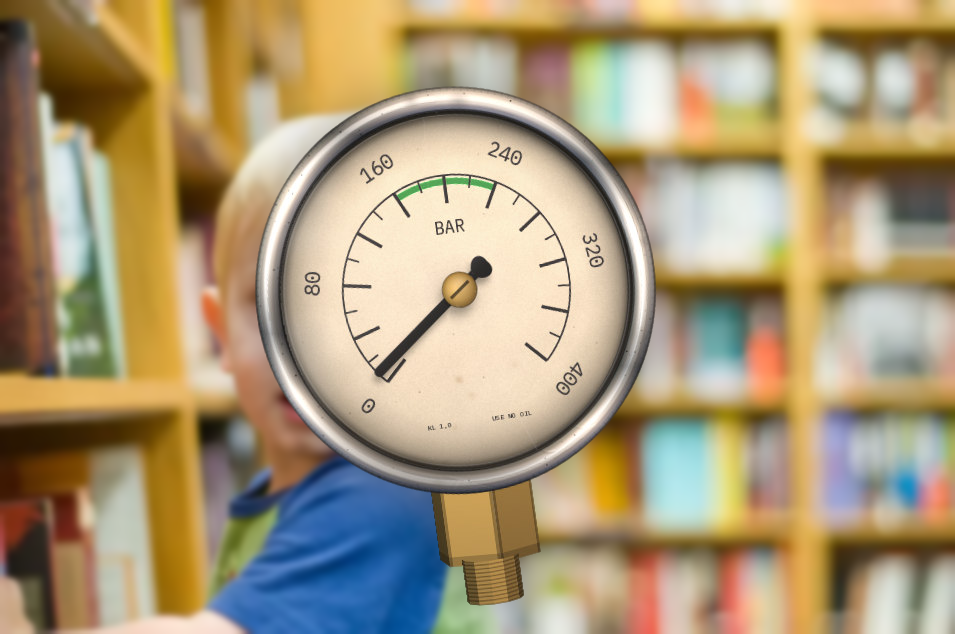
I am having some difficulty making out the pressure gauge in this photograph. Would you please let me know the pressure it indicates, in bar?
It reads 10 bar
